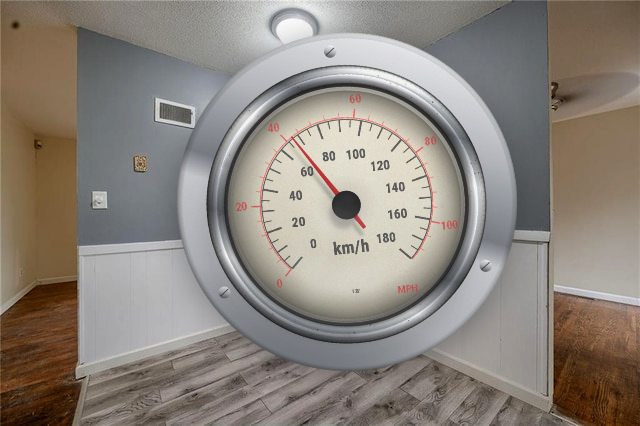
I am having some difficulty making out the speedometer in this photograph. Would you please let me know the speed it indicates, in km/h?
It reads 67.5 km/h
